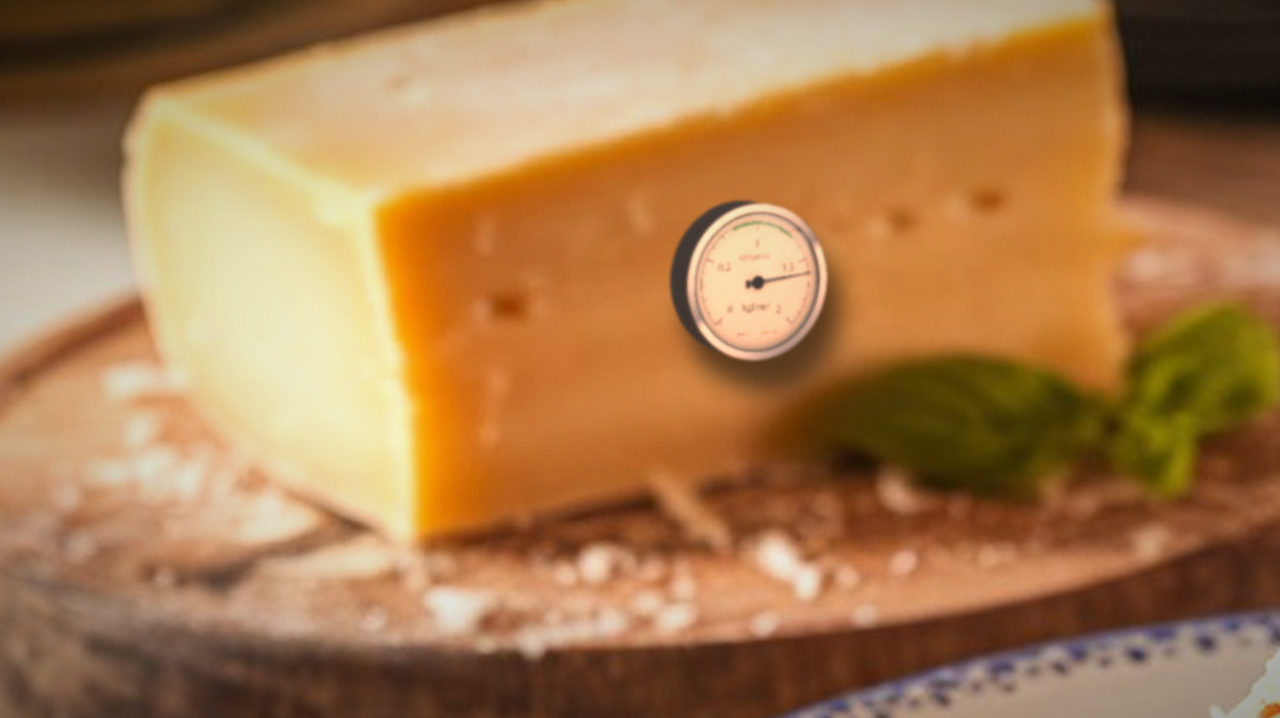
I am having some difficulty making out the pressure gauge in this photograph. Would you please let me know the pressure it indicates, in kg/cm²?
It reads 1.6 kg/cm²
